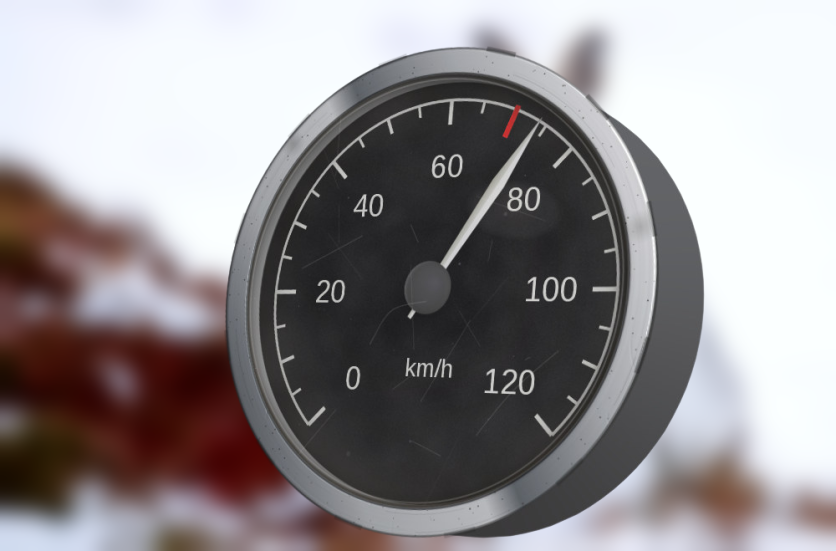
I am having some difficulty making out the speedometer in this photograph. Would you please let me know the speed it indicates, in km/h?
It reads 75 km/h
